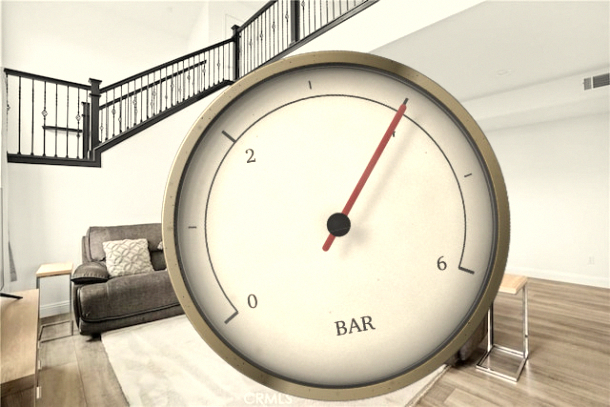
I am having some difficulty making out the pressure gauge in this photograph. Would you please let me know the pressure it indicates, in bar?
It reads 4 bar
